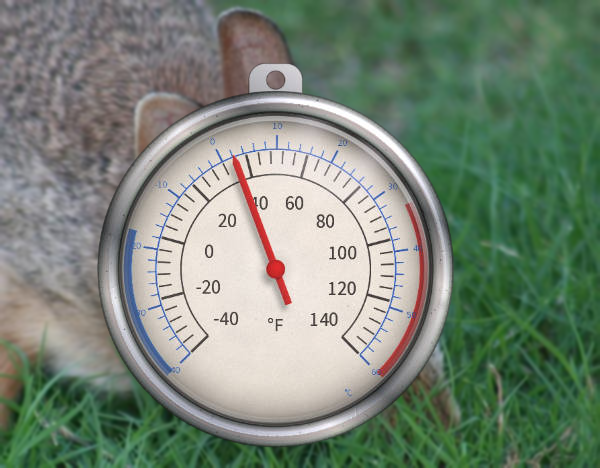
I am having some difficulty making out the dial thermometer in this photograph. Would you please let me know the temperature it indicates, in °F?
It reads 36 °F
